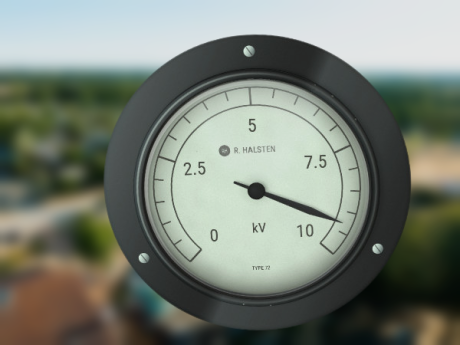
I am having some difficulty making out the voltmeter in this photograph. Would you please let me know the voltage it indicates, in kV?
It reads 9.25 kV
